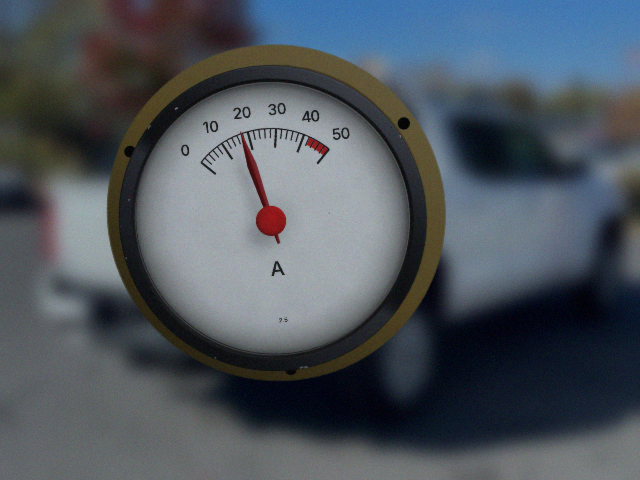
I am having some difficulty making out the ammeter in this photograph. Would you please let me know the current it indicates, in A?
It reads 18 A
